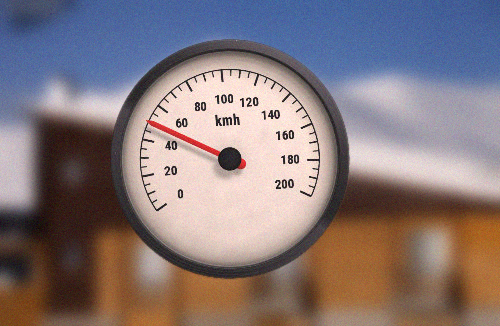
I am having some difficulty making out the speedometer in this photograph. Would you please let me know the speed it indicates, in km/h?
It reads 50 km/h
